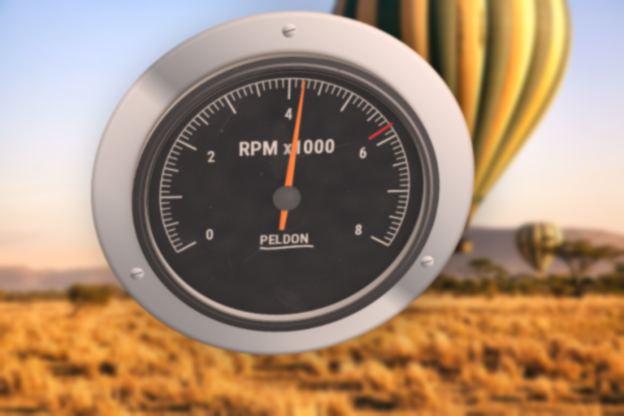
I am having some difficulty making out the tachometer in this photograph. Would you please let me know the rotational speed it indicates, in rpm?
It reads 4200 rpm
